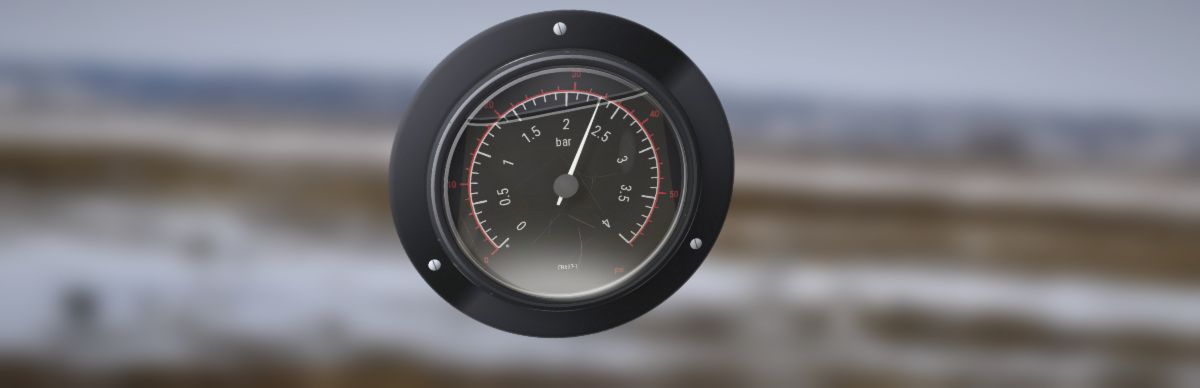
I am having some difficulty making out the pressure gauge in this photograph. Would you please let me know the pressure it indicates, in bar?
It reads 2.3 bar
